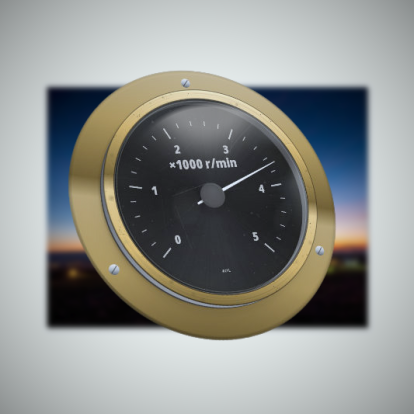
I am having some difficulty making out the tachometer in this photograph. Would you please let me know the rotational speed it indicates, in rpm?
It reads 3700 rpm
